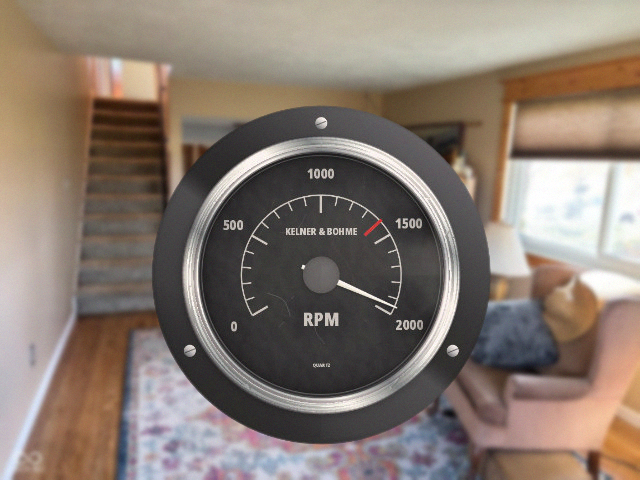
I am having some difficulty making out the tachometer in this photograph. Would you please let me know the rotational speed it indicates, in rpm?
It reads 1950 rpm
